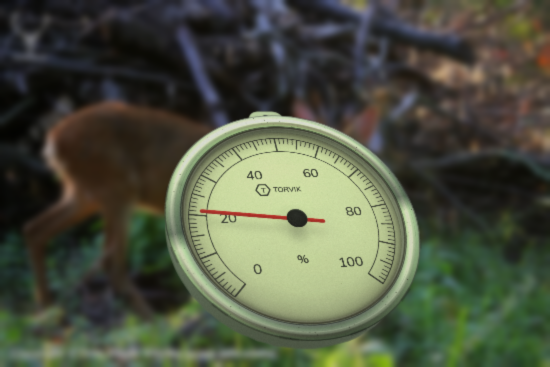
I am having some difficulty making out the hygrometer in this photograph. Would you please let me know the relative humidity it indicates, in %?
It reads 20 %
